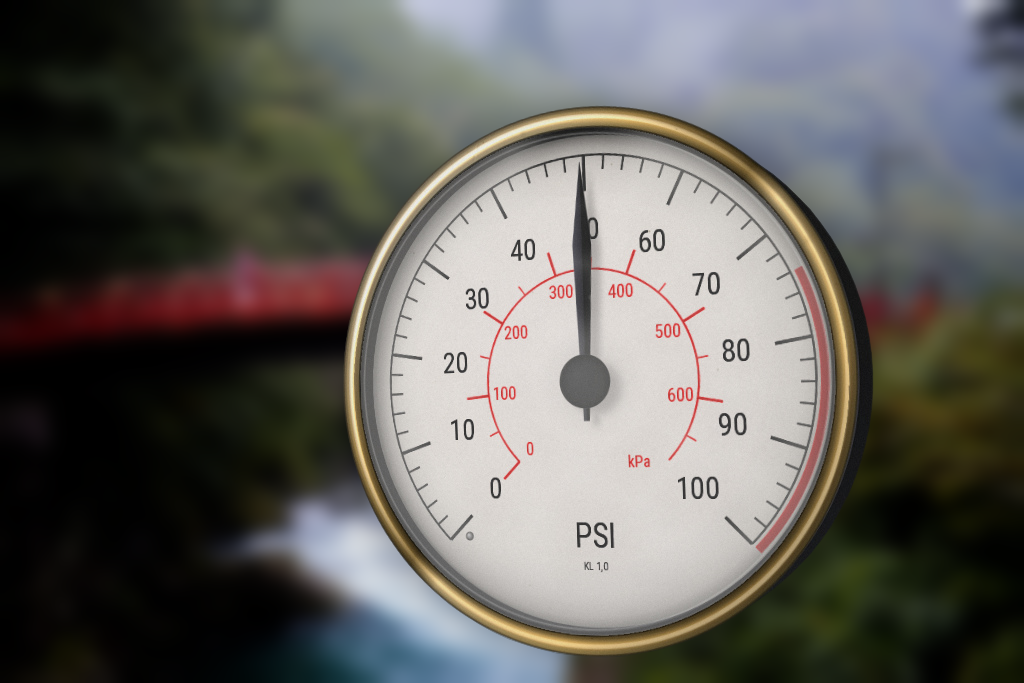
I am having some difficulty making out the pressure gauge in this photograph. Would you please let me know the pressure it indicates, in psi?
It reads 50 psi
